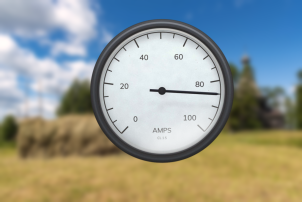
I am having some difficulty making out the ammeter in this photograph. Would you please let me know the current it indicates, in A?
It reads 85 A
